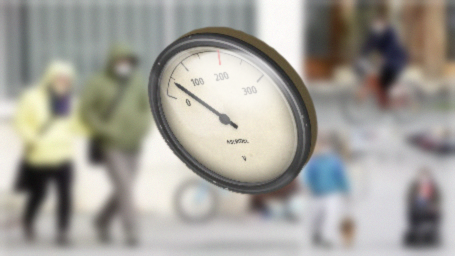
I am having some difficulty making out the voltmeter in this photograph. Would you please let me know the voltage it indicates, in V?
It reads 50 V
